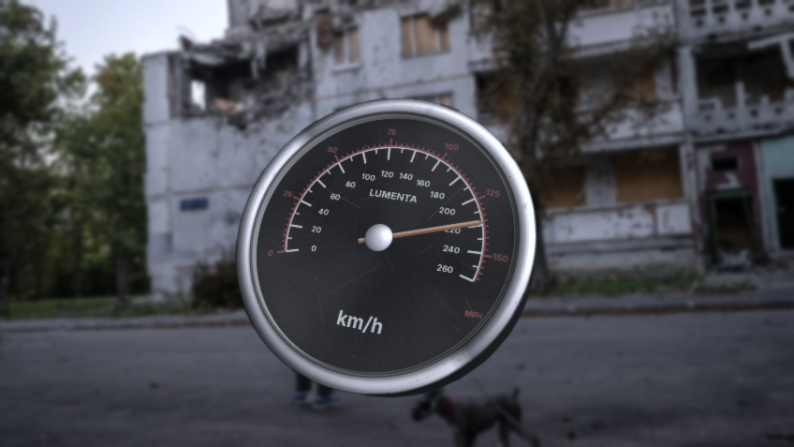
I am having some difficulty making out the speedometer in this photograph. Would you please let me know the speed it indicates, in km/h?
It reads 220 km/h
